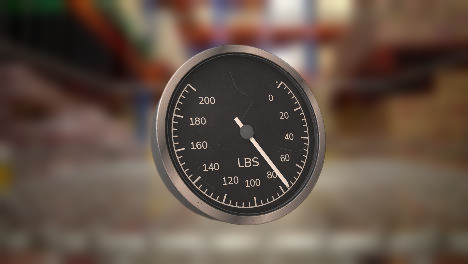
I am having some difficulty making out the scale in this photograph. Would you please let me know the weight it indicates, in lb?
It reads 76 lb
